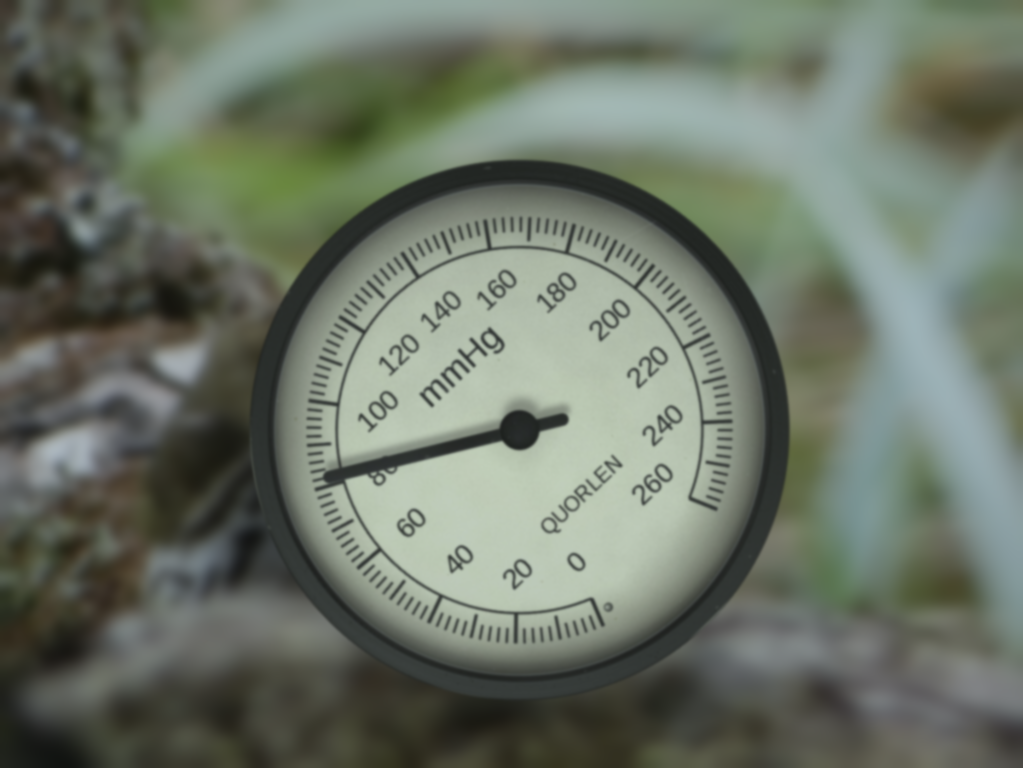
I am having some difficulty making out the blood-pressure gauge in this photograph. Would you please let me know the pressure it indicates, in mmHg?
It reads 82 mmHg
